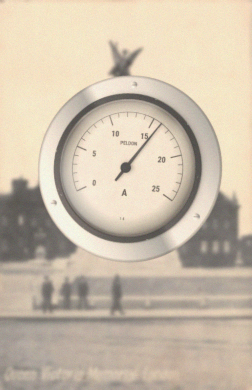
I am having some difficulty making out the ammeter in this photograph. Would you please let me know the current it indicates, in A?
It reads 16 A
